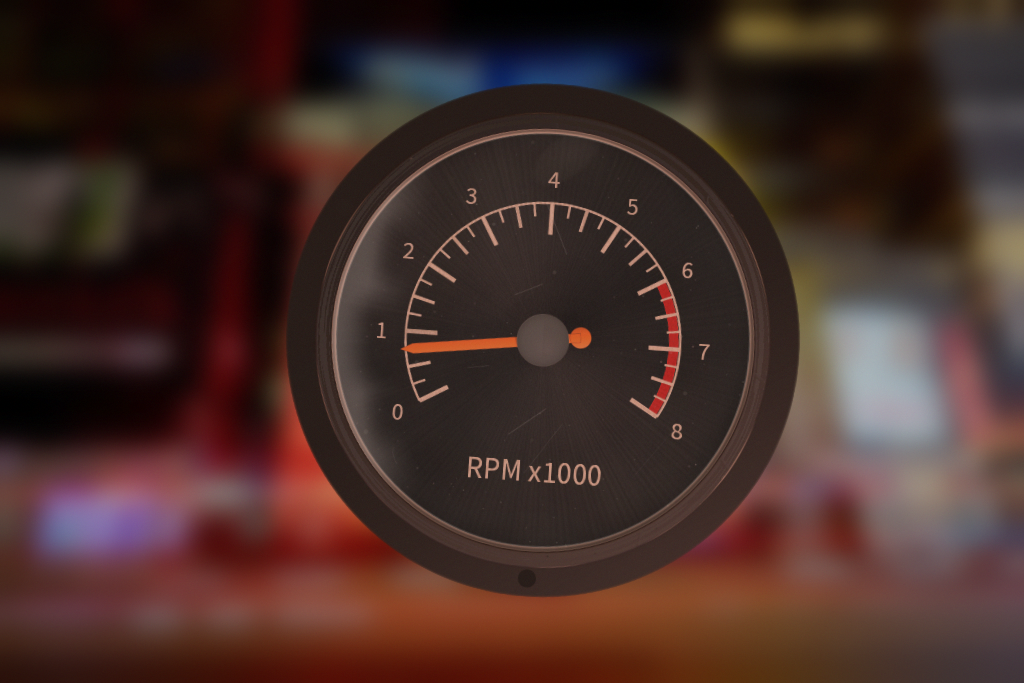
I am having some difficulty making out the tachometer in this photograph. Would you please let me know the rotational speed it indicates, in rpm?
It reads 750 rpm
